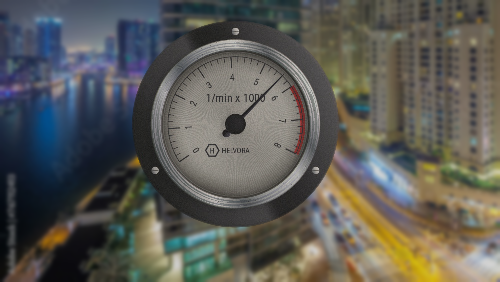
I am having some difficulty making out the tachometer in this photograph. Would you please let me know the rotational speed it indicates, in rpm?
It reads 5600 rpm
